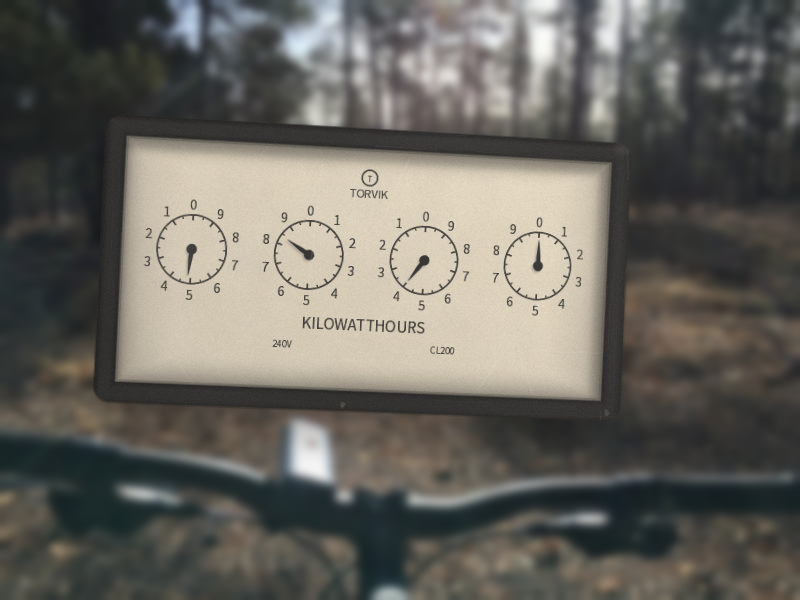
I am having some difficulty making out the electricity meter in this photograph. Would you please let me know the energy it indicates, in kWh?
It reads 4840 kWh
